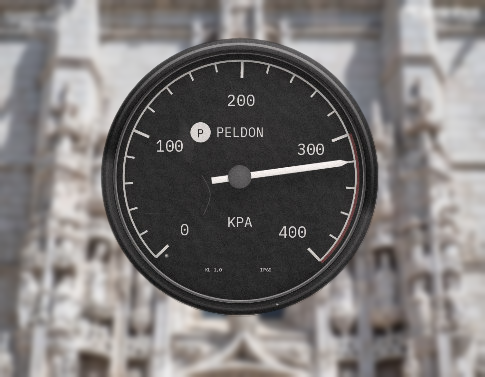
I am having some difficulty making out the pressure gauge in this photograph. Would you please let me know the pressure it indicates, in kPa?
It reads 320 kPa
